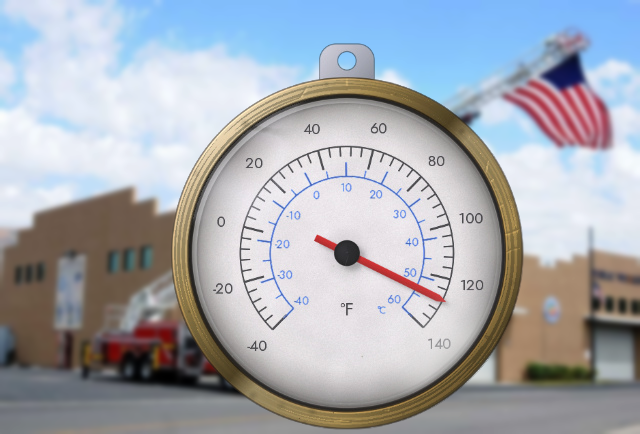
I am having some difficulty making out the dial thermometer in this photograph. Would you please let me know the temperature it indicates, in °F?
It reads 128 °F
